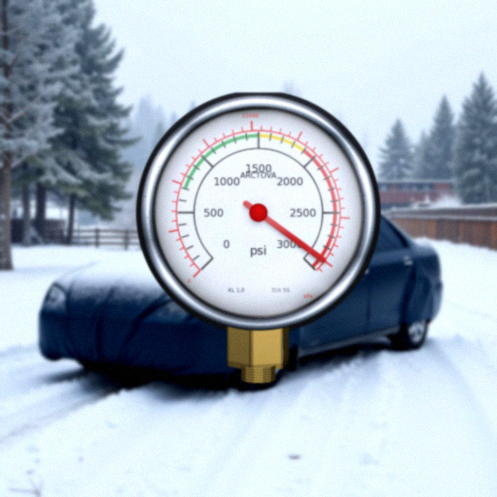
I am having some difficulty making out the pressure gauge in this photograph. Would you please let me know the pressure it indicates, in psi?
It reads 2900 psi
